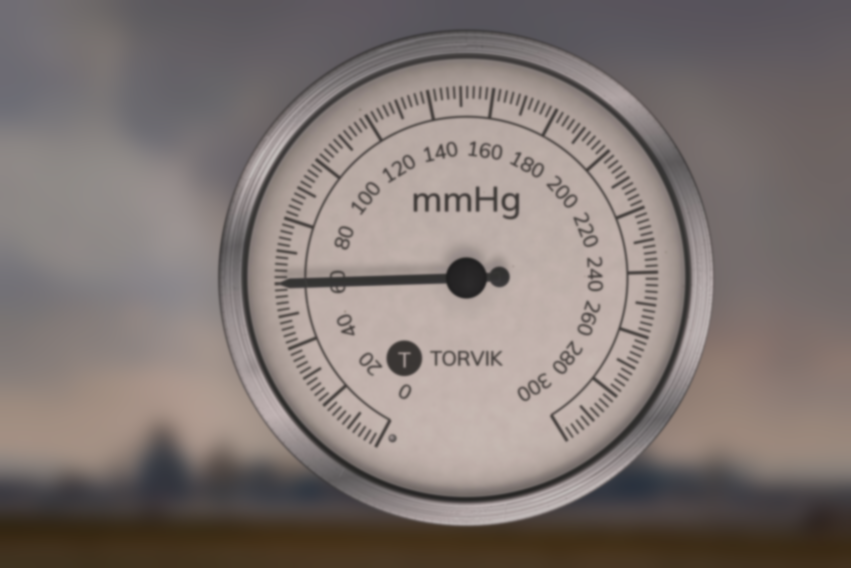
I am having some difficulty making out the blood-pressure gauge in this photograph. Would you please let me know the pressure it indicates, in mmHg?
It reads 60 mmHg
